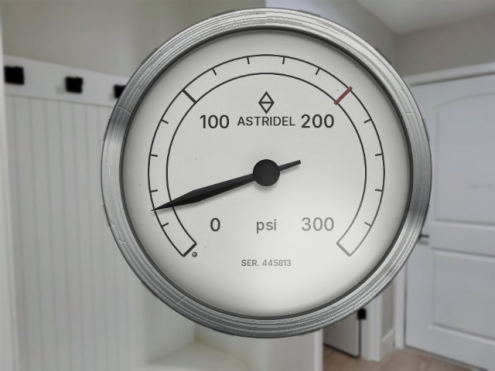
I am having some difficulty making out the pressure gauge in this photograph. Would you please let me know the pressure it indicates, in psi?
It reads 30 psi
